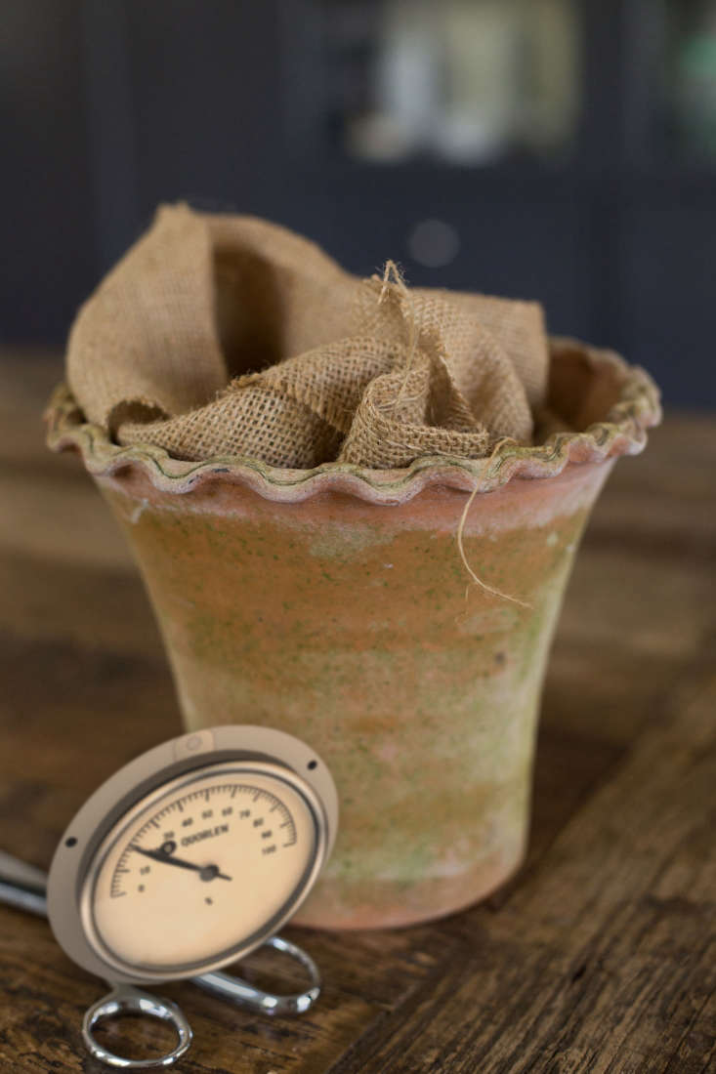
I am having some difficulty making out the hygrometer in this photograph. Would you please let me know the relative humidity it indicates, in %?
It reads 20 %
